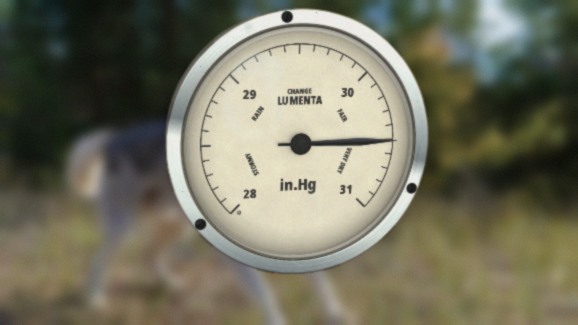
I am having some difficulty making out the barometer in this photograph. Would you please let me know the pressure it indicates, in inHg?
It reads 30.5 inHg
